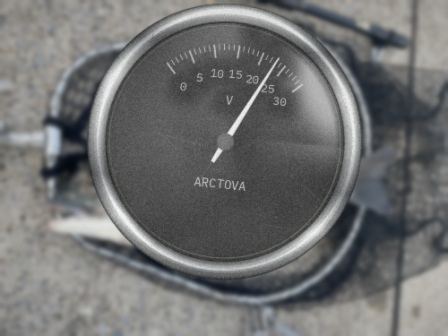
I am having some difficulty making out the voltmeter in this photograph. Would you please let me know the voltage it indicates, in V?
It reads 23 V
